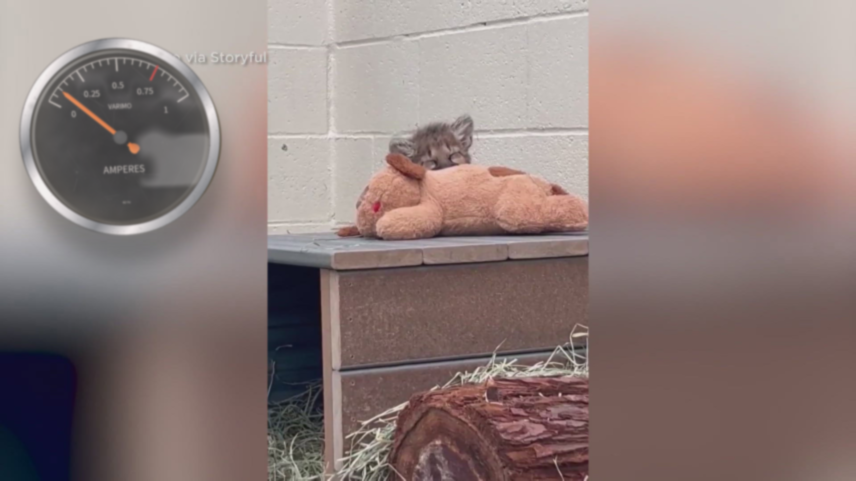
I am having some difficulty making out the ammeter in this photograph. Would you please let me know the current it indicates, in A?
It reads 0.1 A
